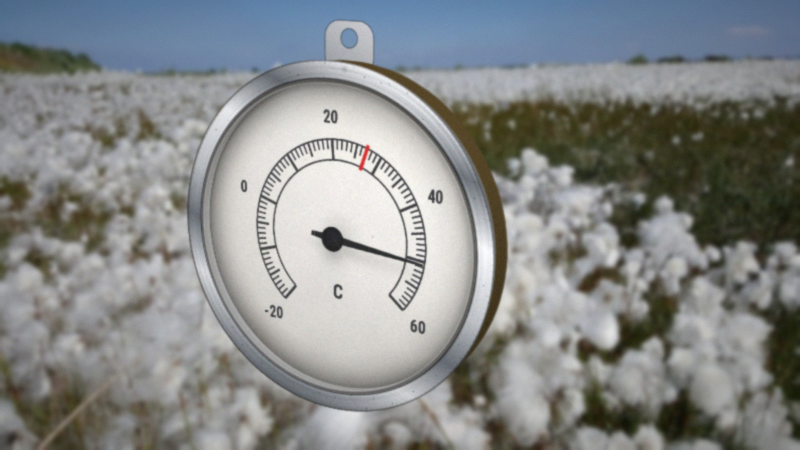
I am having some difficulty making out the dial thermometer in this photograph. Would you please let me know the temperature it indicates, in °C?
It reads 50 °C
